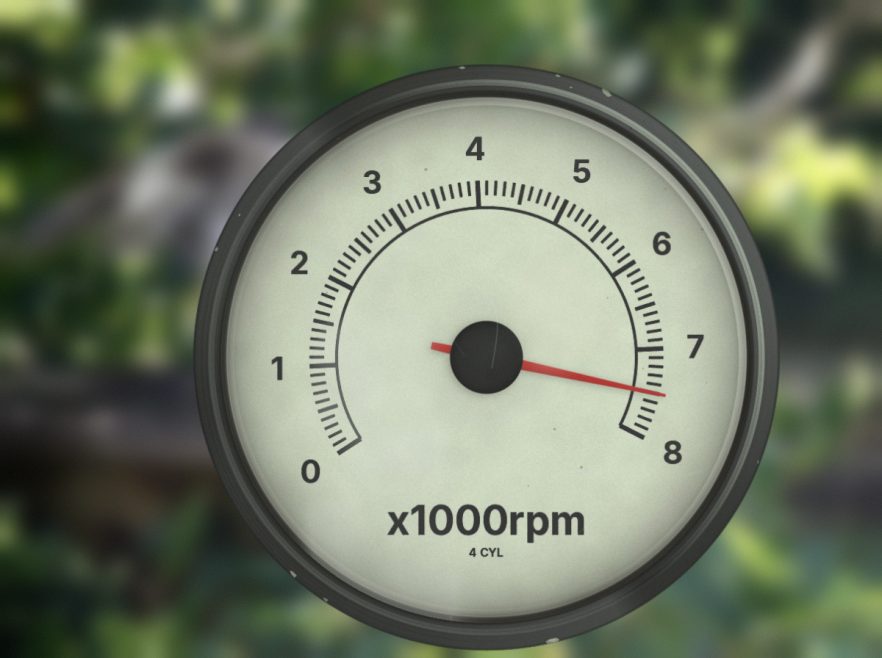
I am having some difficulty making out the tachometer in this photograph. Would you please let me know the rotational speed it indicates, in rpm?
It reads 7500 rpm
